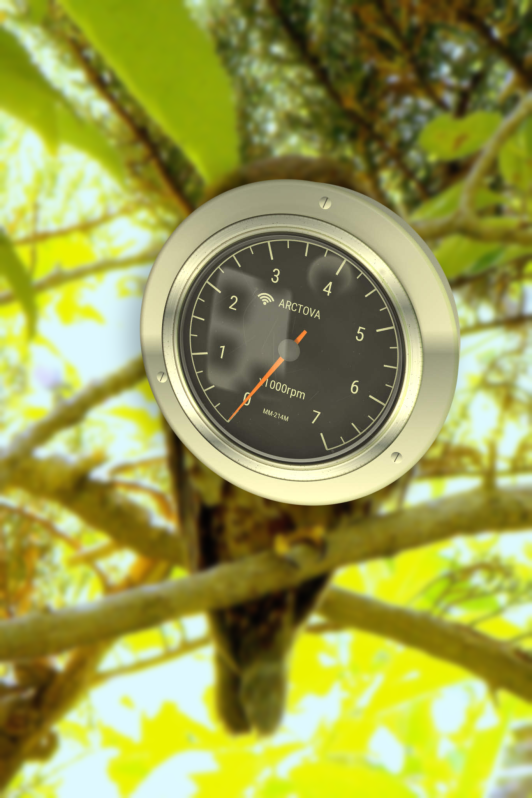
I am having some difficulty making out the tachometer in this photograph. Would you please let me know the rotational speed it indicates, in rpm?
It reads 0 rpm
